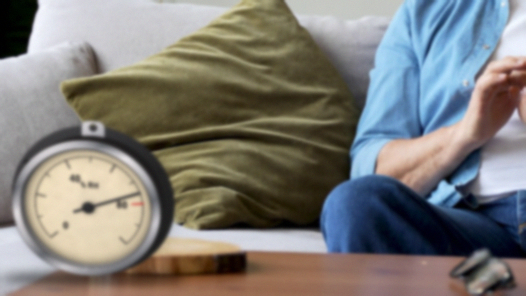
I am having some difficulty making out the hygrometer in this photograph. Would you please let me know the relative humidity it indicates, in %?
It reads 75 %
